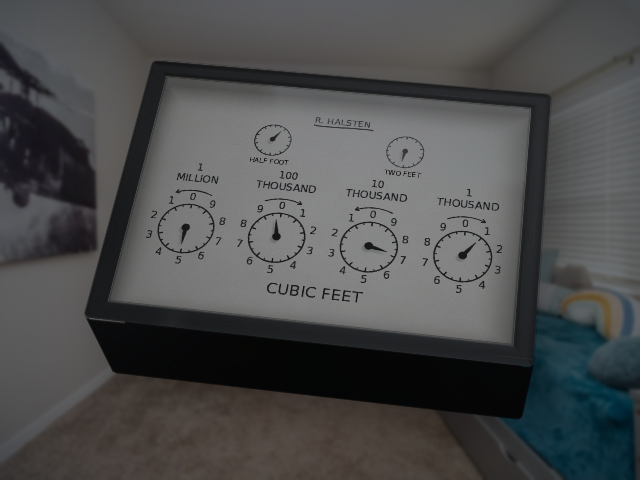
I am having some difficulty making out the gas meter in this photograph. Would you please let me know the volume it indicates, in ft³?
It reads 497100 ft³
